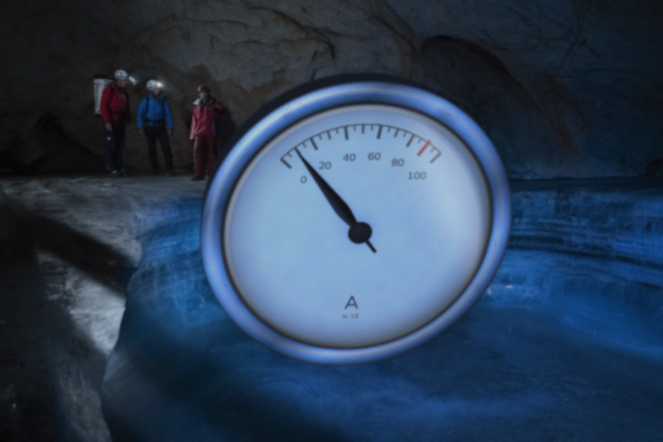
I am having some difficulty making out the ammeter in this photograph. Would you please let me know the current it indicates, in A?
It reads 10 A
